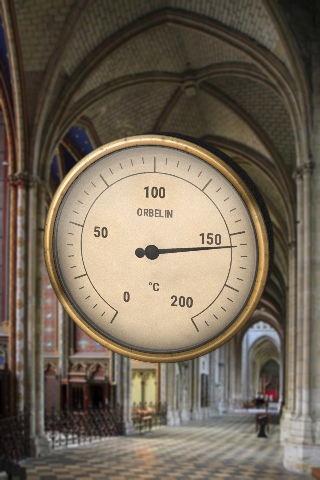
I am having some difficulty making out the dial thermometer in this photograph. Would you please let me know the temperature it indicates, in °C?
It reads 155 °C
